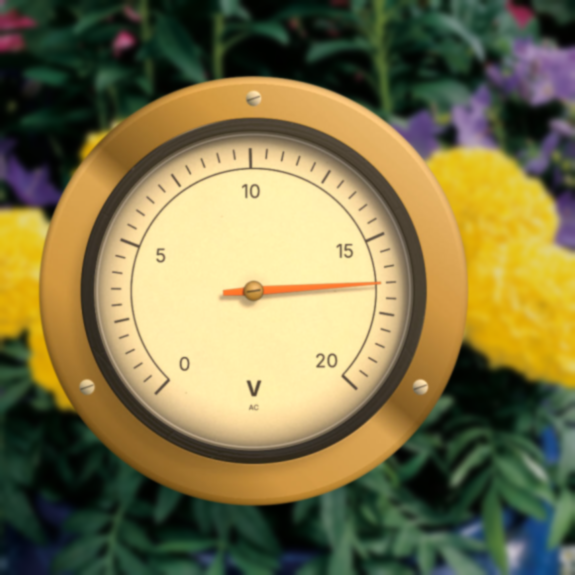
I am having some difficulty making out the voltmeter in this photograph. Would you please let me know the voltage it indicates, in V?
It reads 16.5 V
